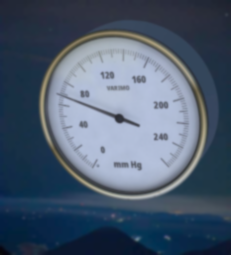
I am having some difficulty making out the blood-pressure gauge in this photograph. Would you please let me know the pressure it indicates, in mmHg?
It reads 70 mmHg
